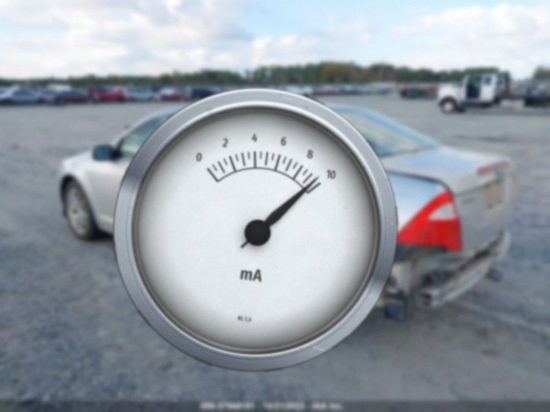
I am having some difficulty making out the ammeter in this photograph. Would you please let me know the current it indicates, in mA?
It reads 9.5 mA
